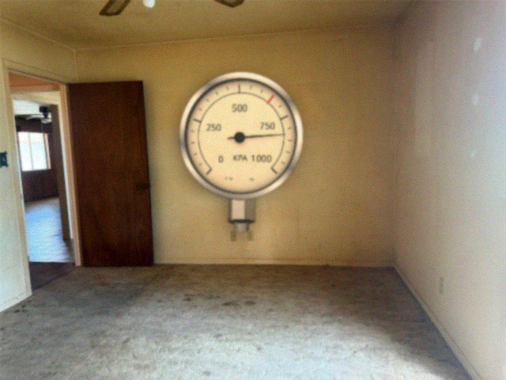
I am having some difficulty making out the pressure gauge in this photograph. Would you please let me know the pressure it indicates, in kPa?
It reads 825 kPa
